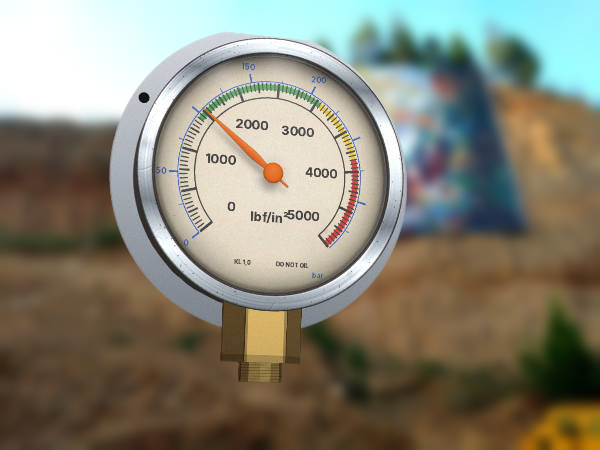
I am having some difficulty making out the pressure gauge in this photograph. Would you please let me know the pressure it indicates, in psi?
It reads 1500 psi
